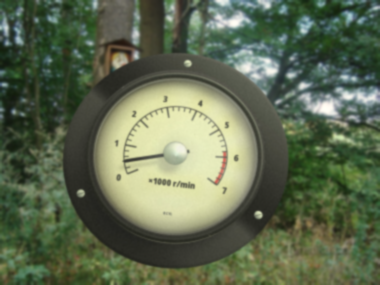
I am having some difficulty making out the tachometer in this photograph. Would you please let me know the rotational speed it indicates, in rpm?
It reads 400 rpm
